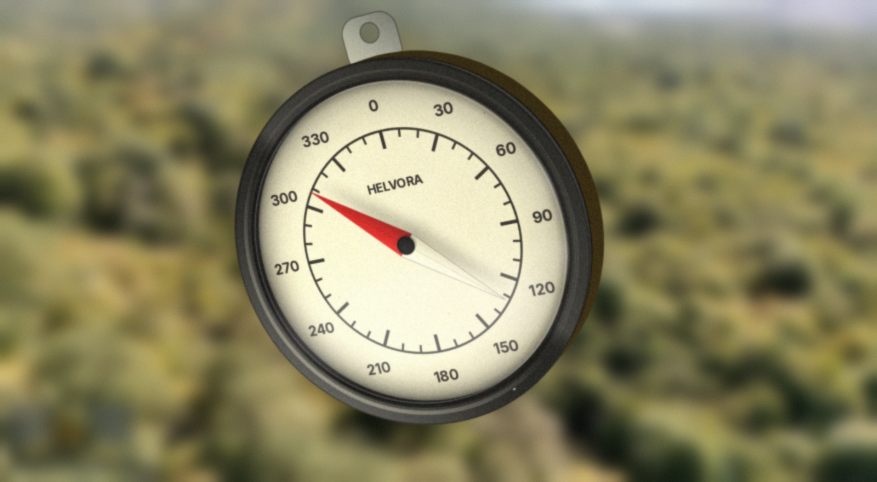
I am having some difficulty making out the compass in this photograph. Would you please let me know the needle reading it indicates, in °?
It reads 310 °
